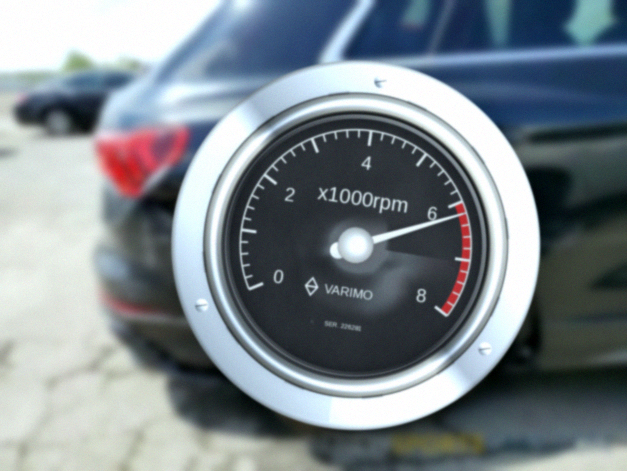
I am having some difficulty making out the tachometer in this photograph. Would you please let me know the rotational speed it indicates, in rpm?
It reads 6200 rpm
